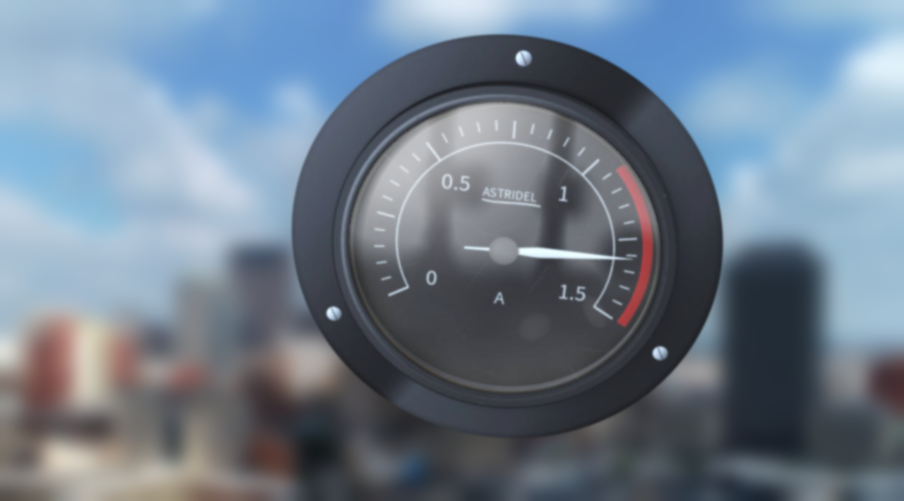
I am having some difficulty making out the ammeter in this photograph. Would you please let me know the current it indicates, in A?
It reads 1.3 A
